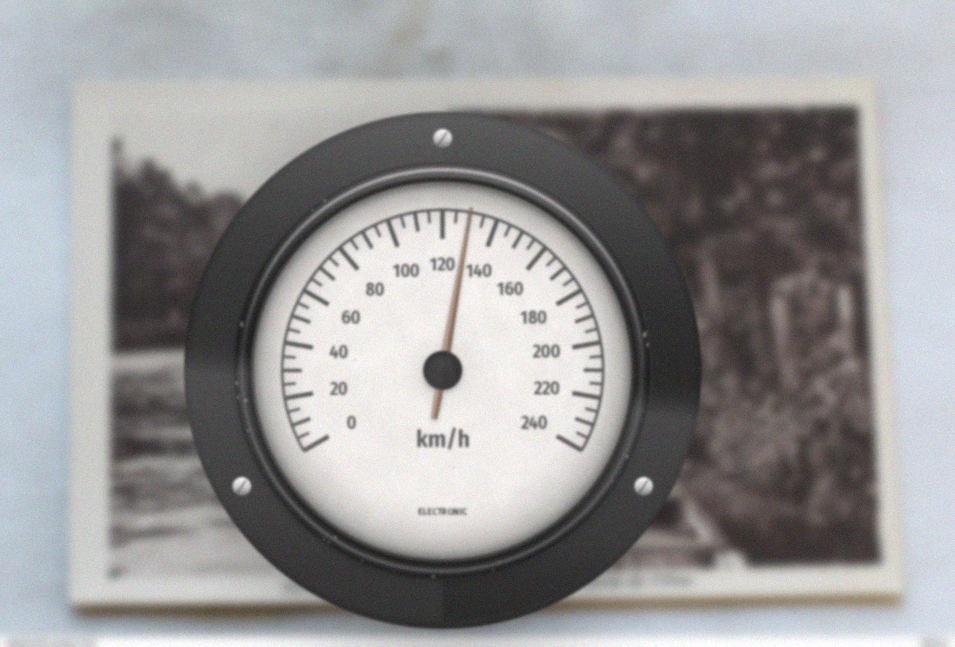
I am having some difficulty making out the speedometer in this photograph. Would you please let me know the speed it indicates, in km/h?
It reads 130 km/h
